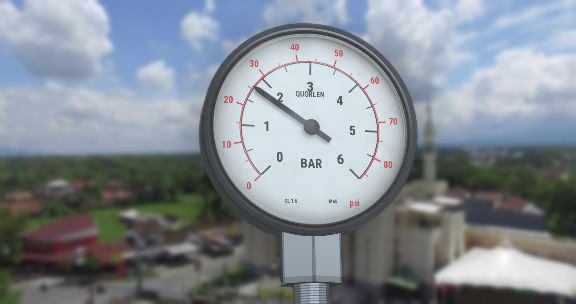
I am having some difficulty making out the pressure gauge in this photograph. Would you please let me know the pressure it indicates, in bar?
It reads 1.75 bar
